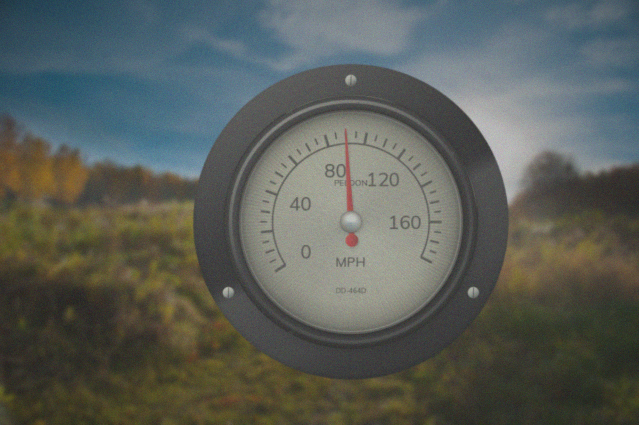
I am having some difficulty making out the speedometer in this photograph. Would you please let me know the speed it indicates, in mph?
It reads 90 mph
